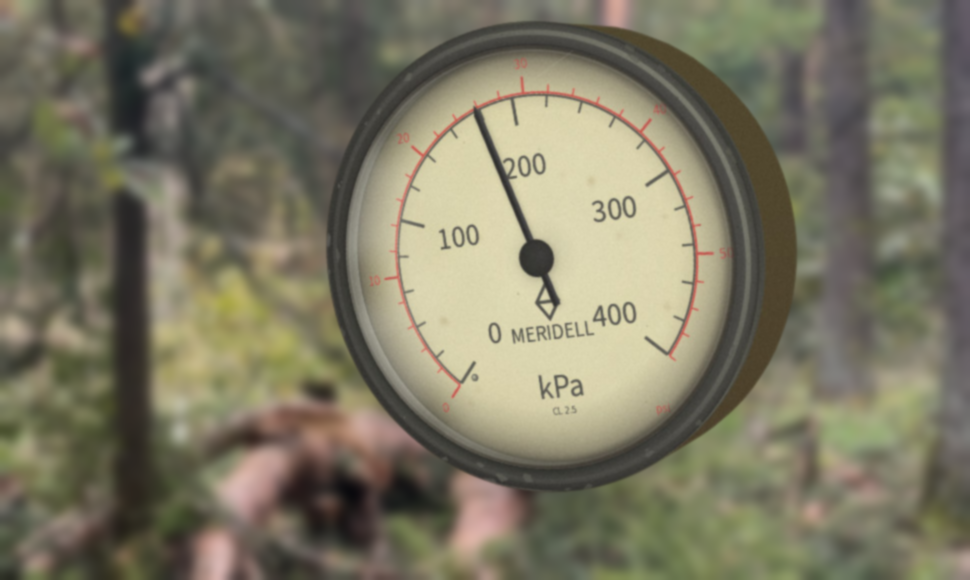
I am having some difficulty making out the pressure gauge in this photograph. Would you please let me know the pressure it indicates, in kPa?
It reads 180 kPa
